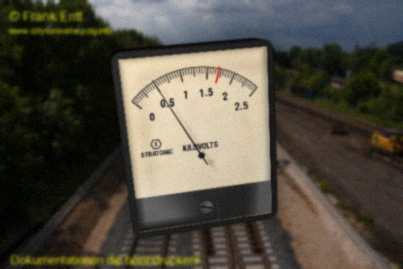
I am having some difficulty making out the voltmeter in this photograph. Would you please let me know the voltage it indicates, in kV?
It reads 0.5 kV
